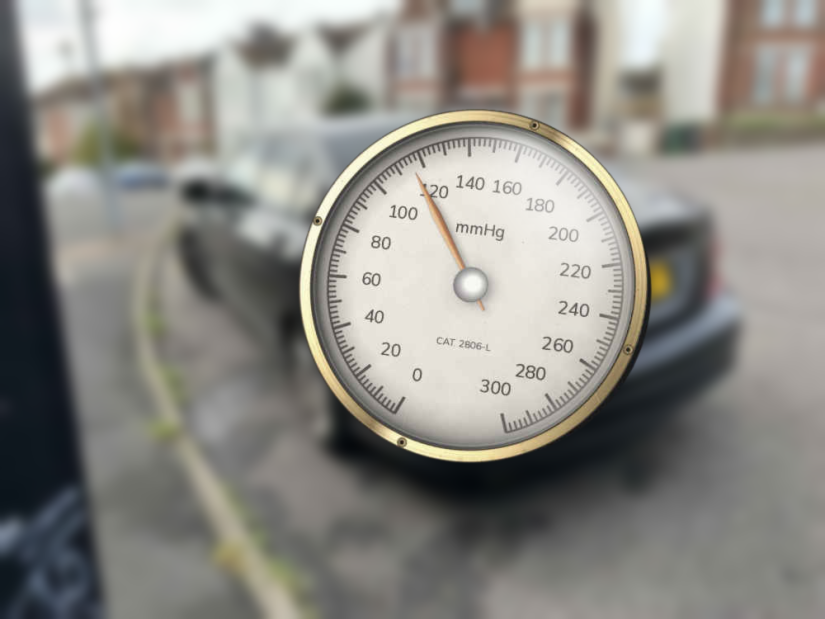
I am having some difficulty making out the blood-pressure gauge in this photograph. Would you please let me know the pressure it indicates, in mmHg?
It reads 116 mmHg
